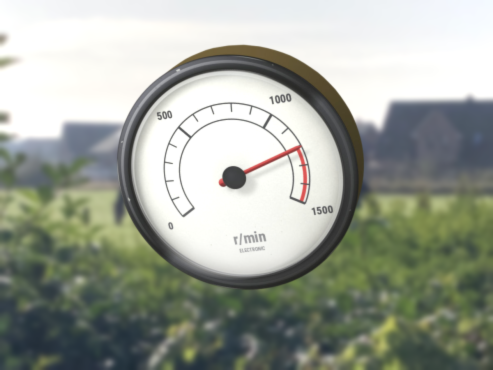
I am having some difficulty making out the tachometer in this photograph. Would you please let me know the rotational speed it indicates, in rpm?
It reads 1200 rpm
